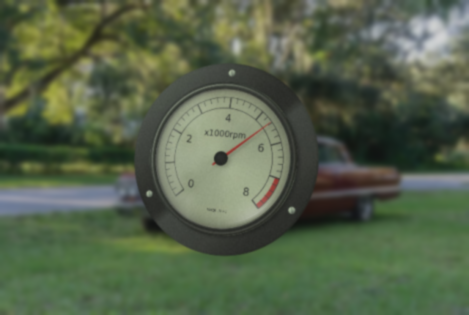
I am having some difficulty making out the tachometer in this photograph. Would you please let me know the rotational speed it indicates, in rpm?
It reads 5400 rpm
